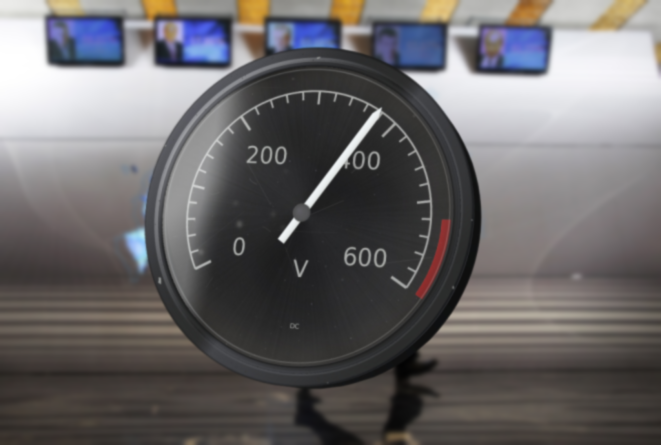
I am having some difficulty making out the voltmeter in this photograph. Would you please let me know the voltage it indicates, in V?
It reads 380 V
